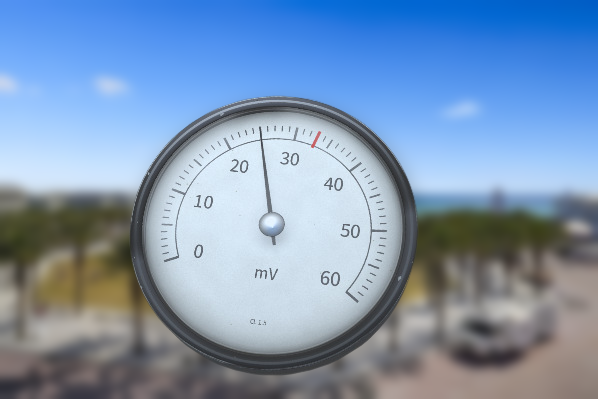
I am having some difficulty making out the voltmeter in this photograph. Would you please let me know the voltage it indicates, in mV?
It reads 25 mV
